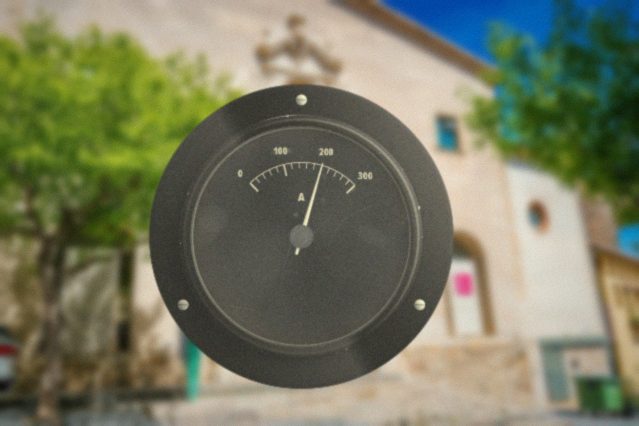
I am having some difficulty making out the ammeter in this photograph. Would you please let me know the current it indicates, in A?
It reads 200 A
